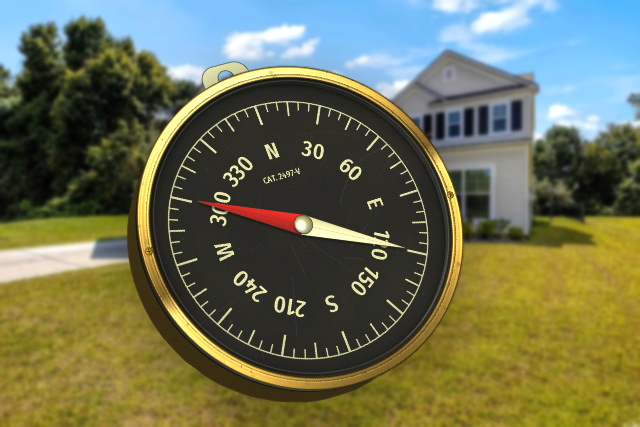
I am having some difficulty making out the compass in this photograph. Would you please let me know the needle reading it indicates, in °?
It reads 300 °
